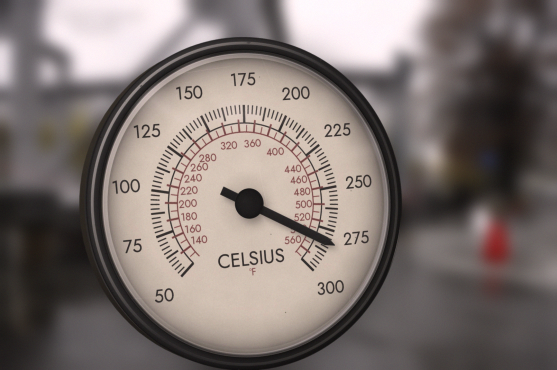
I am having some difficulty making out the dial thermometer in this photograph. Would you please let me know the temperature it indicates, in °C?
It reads 282.5 °C
